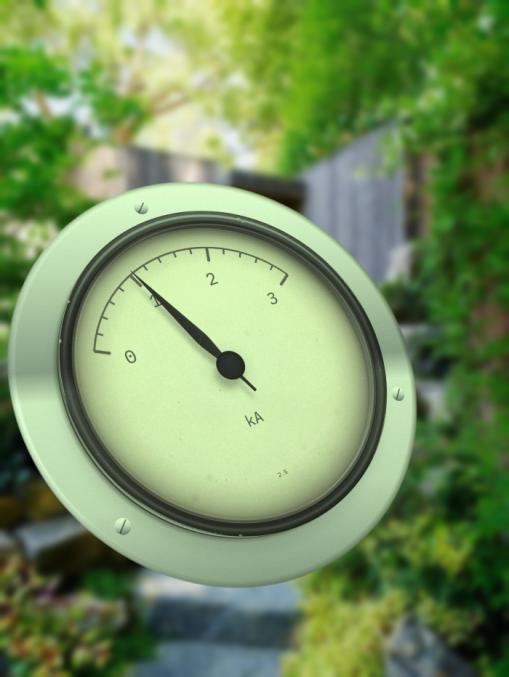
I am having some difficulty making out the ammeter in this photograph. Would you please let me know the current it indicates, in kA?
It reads 1 kA
